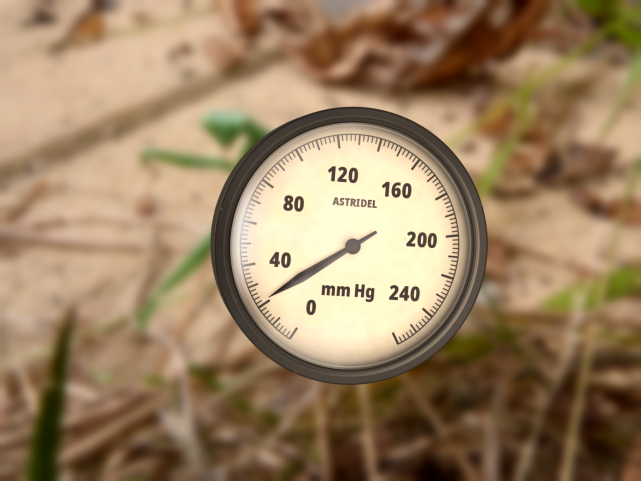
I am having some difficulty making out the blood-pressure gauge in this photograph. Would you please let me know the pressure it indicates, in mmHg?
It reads 22 mmHg
